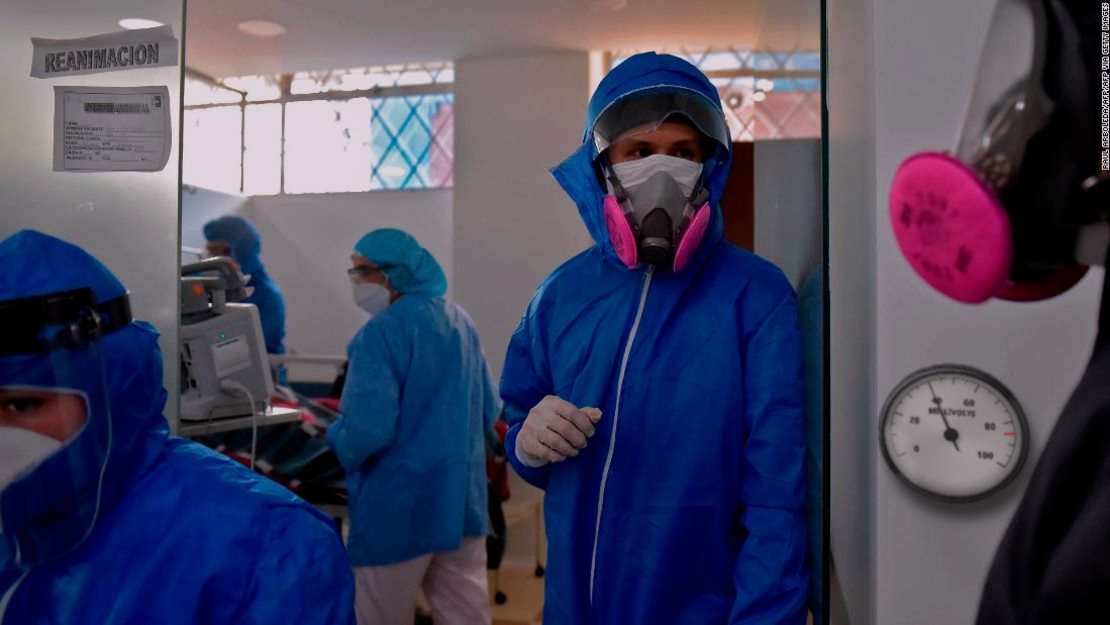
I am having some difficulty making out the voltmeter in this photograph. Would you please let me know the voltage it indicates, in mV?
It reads 40 mV
